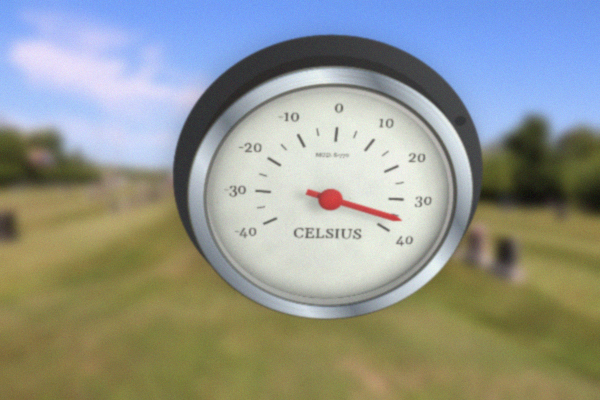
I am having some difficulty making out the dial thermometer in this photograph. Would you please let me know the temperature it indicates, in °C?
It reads 35 °C
